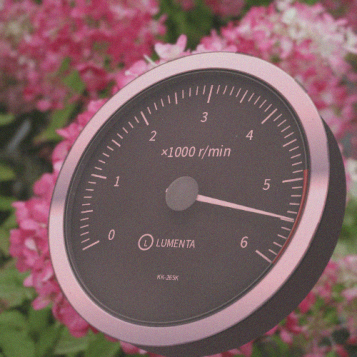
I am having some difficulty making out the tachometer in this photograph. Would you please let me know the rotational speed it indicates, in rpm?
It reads 5500 rpm
